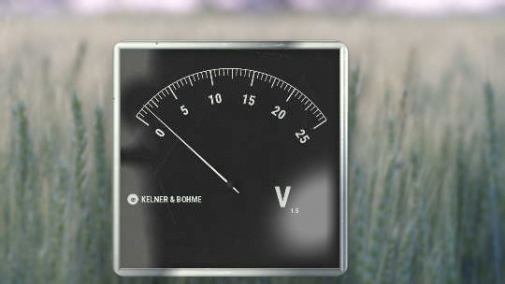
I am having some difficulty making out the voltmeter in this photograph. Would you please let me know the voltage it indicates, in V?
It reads 1.5 V
